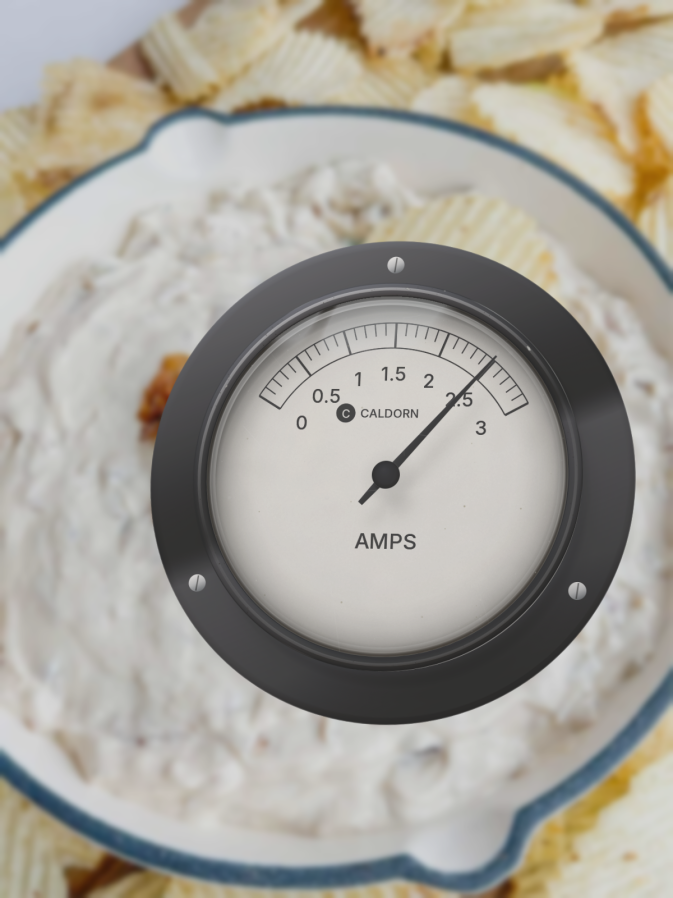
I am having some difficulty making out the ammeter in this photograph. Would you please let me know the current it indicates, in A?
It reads 2.5 A
